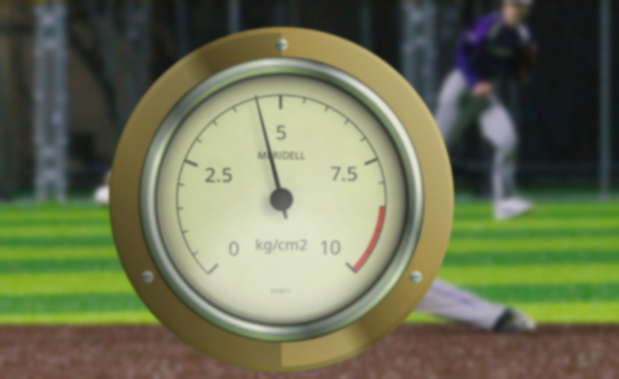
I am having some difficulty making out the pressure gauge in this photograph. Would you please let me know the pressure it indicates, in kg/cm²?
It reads 4.5 kg/cm²
